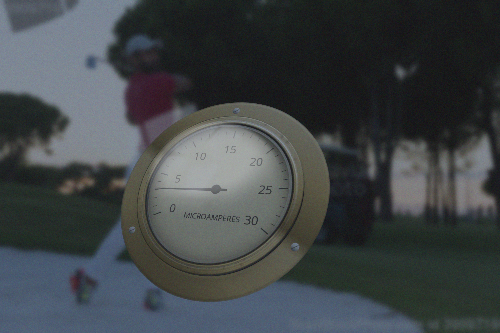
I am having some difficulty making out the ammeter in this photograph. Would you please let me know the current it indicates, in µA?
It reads 3 µA
